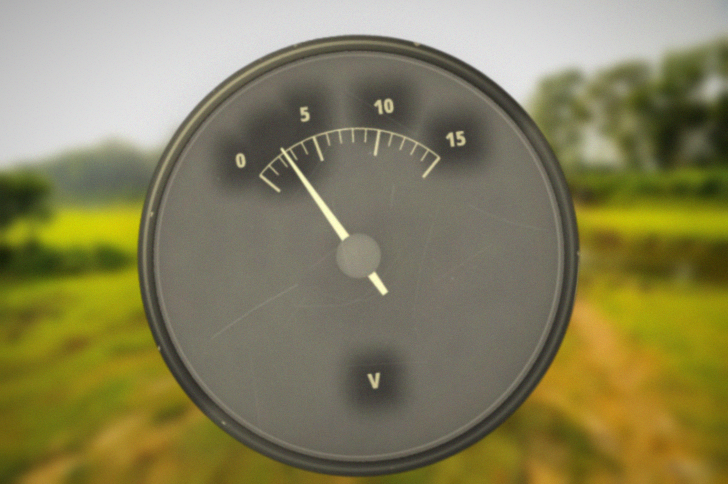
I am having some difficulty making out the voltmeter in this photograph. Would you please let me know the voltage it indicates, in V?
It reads 2.5 V
